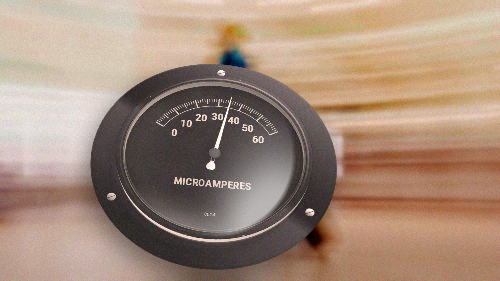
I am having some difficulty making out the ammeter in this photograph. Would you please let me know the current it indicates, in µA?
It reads 35 µA
